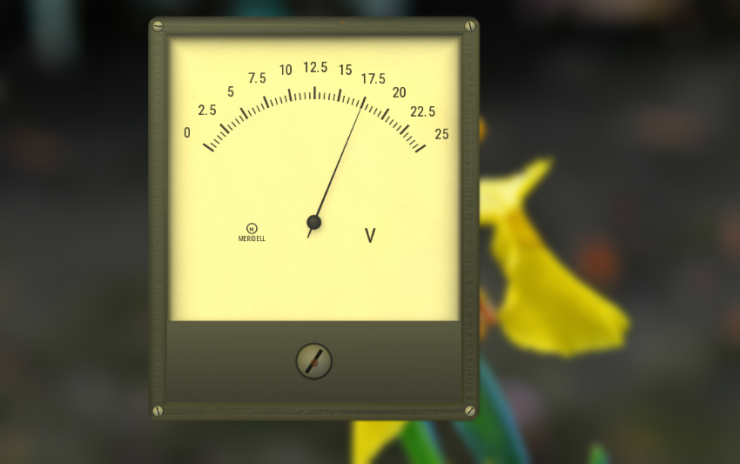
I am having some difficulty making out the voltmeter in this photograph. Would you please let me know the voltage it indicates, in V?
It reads 17.5 V
